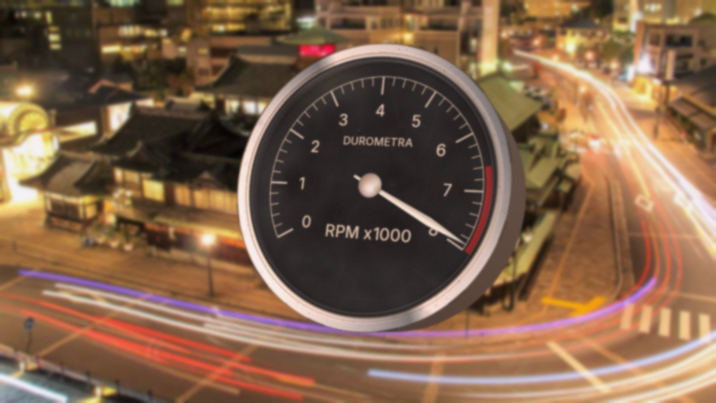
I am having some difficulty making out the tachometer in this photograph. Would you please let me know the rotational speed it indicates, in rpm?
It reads 7900 rpm
